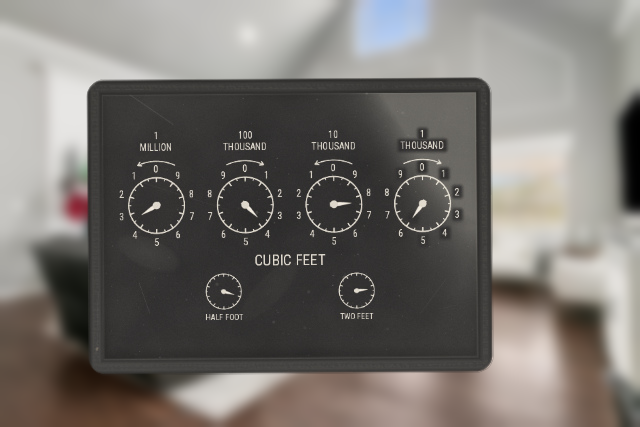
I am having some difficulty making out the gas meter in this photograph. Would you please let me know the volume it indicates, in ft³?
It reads 337600 ft³
